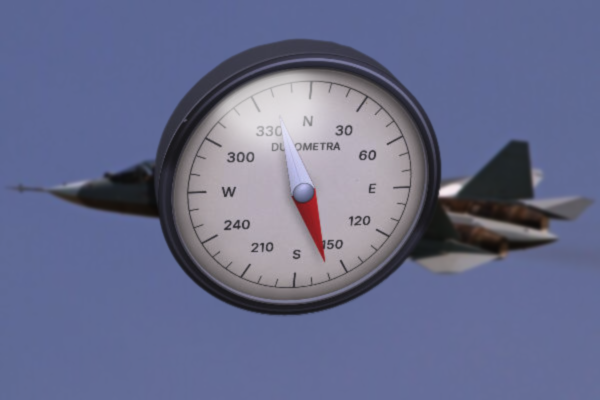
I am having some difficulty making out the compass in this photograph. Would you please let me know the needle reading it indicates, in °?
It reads 160 °
